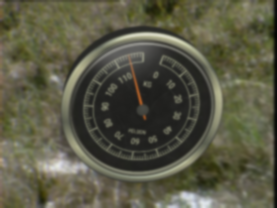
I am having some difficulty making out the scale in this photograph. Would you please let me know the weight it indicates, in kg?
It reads 115 kg
